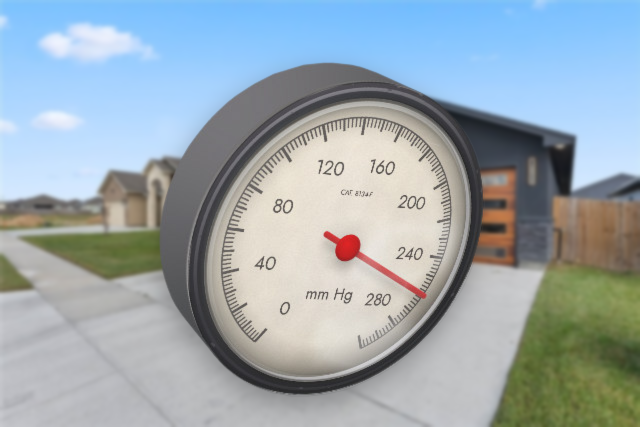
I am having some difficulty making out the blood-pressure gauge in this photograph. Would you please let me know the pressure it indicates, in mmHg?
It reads 260 mmHg
